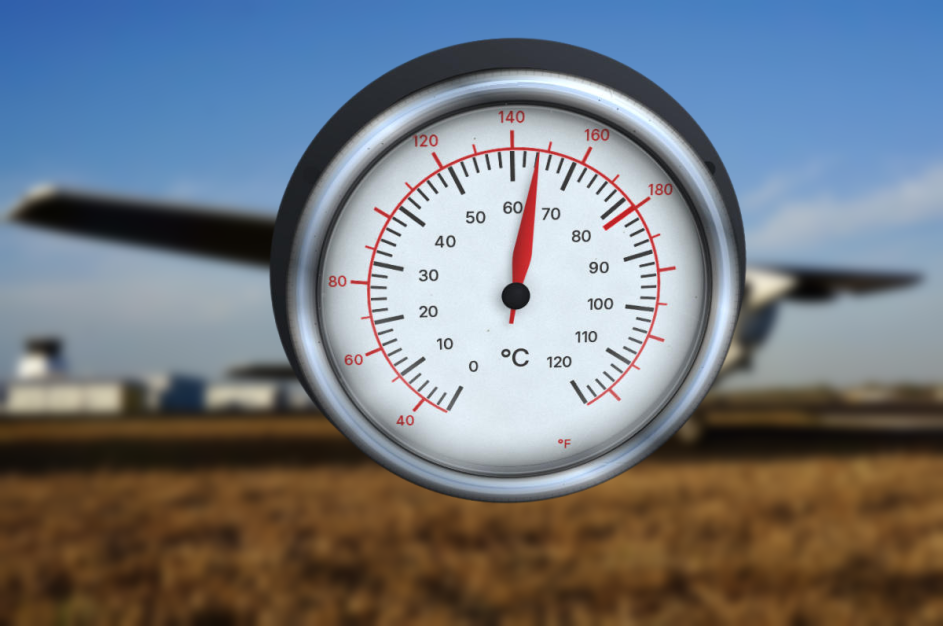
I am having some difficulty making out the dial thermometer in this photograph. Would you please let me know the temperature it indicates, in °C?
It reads 64 °C
